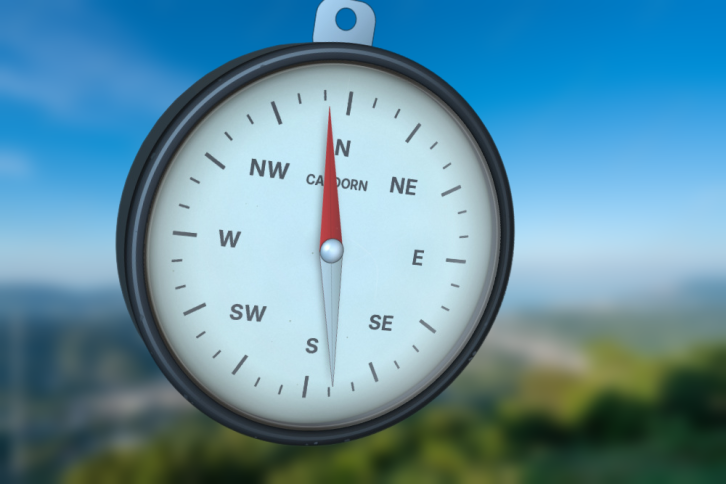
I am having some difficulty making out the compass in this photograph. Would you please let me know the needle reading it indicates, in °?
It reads 350 °
